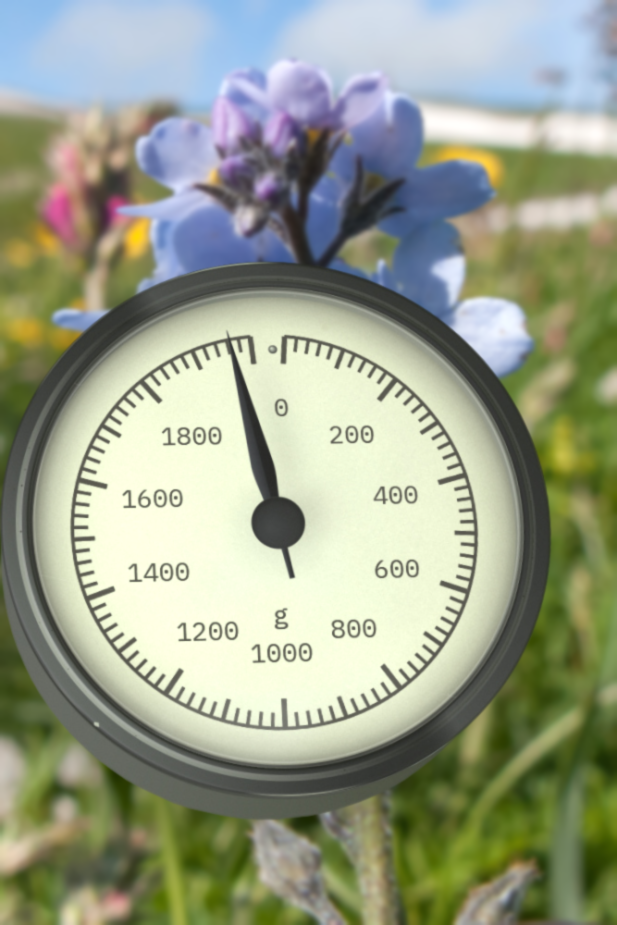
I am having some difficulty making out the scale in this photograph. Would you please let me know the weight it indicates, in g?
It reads 1960 g
